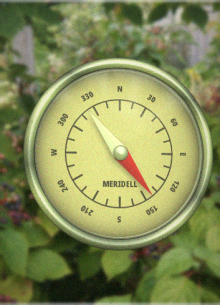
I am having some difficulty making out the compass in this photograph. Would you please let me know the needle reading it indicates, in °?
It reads 142.5 °
